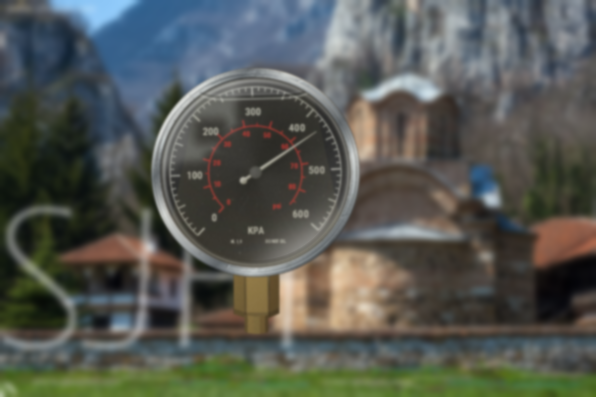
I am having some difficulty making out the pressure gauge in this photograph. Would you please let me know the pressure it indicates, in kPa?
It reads 430 kPa
